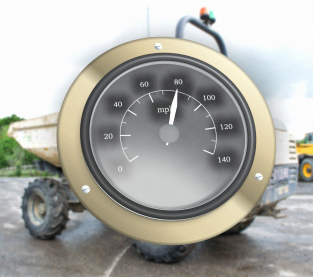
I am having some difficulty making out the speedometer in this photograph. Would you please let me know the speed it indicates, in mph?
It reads 80 mph
